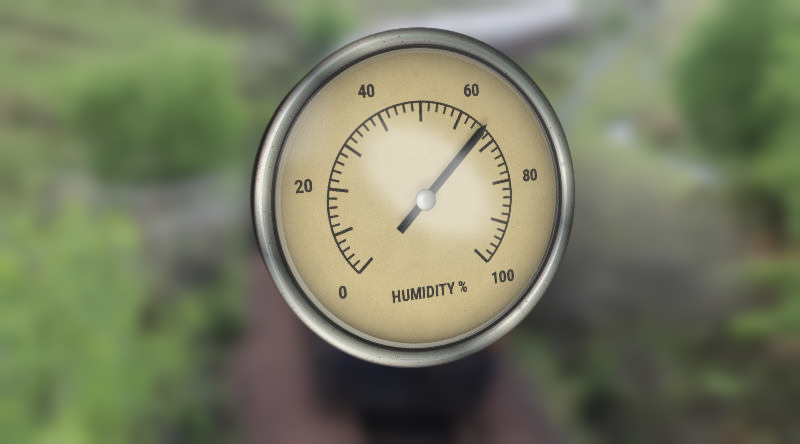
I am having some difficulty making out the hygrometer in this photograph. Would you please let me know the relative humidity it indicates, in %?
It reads 66 %
